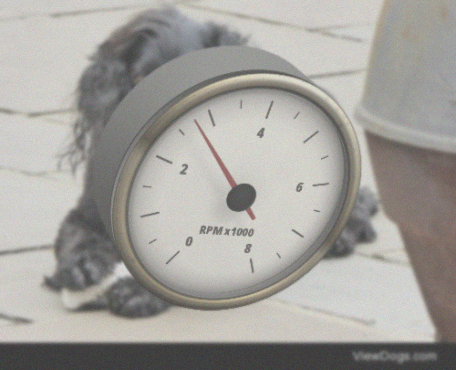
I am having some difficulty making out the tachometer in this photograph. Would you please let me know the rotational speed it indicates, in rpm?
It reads 2750 rpm
